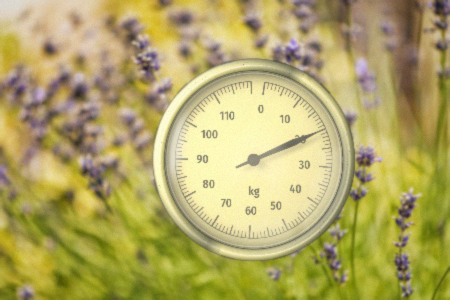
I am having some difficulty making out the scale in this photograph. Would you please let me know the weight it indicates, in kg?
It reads 20 kg
